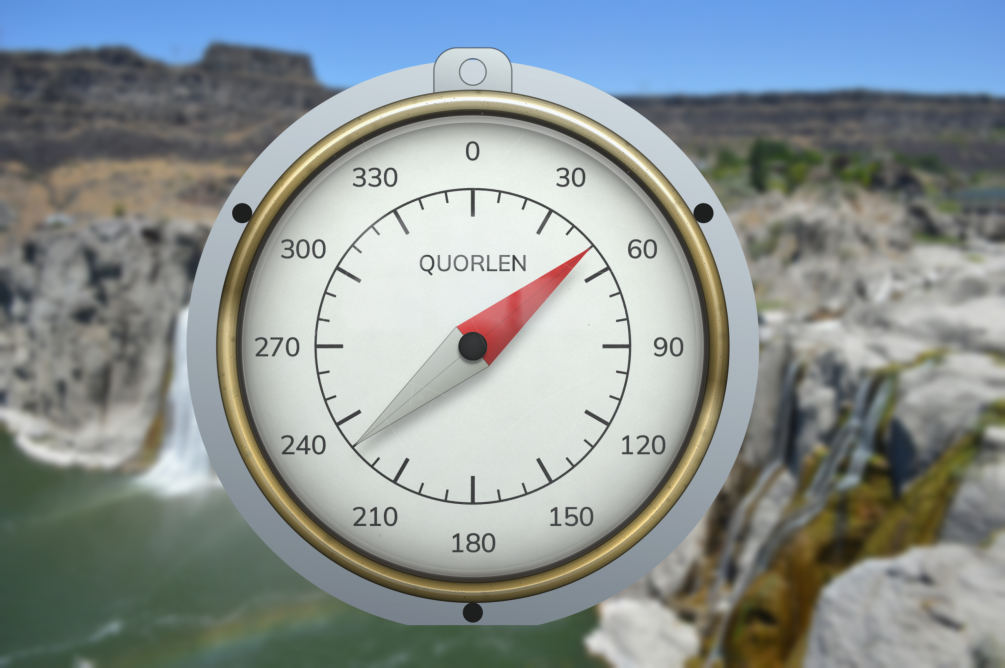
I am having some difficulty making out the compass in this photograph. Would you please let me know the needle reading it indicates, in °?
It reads 50 °
